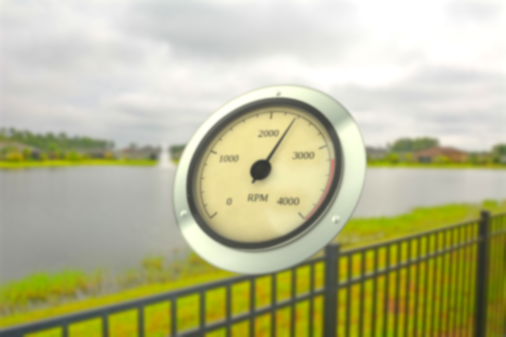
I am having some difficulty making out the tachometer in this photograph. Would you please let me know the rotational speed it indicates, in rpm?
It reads 2400 rpm
